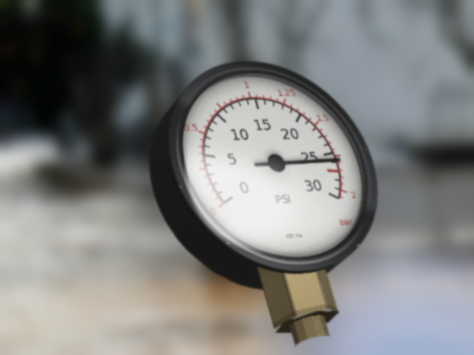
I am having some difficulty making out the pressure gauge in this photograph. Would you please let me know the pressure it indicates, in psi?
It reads 26 psi
